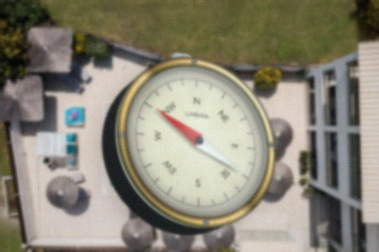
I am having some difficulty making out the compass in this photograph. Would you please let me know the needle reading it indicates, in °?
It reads 300 °
